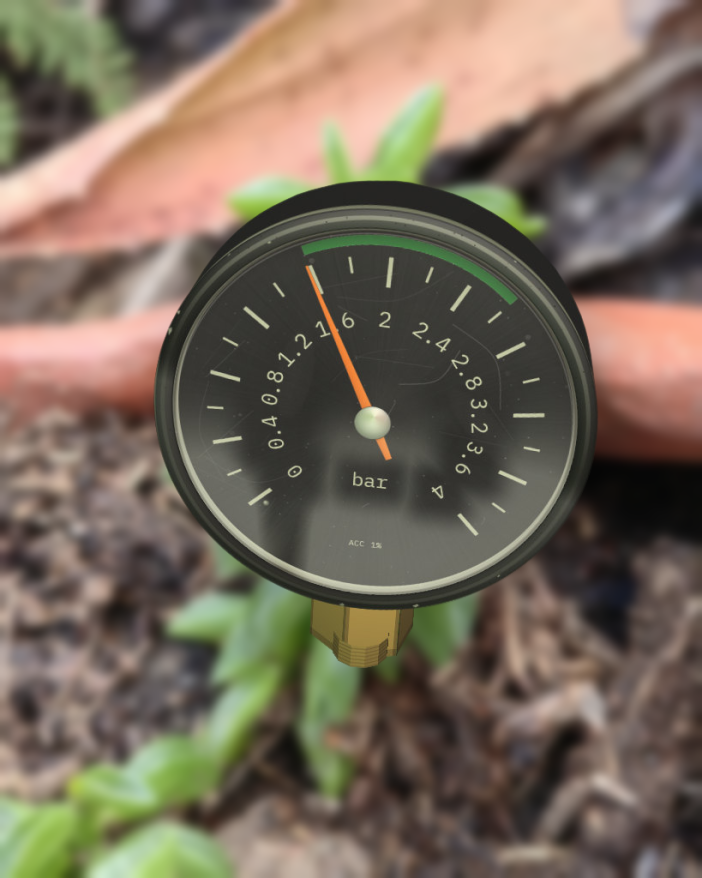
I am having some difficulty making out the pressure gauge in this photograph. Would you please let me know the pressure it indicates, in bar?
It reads 1.6 bar
